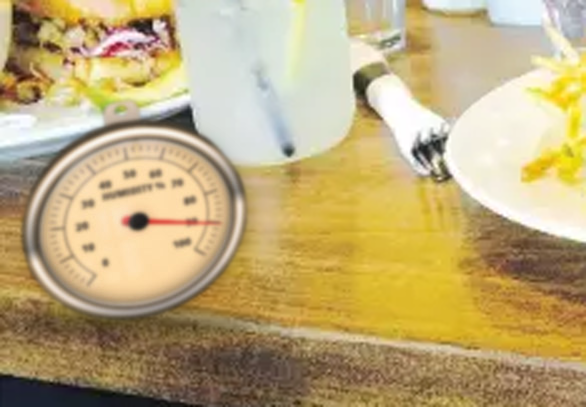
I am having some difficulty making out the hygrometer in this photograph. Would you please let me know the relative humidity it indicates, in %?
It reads 90 %
